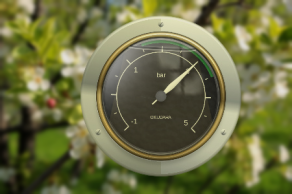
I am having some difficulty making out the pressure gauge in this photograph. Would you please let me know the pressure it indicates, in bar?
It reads 3 bar
